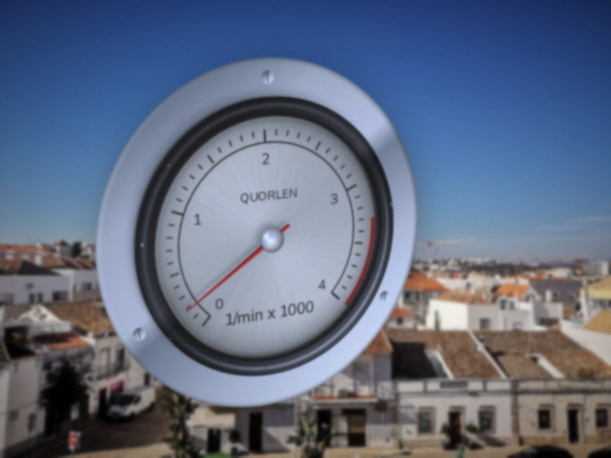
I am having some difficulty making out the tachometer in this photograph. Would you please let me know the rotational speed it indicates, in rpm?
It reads 200 rpm
